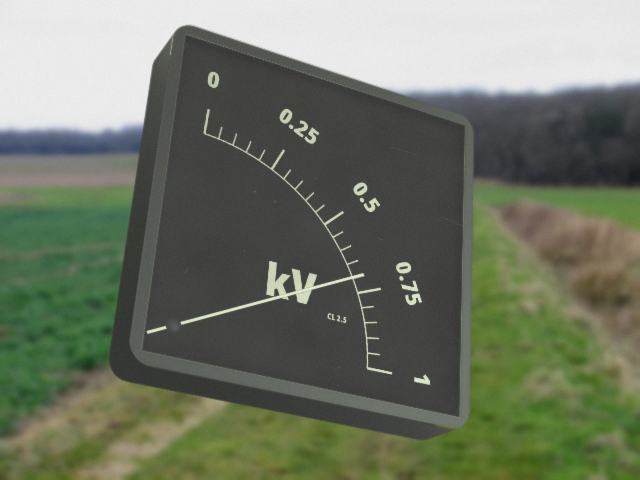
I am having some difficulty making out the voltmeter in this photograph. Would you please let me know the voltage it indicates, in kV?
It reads 0.7 kV
